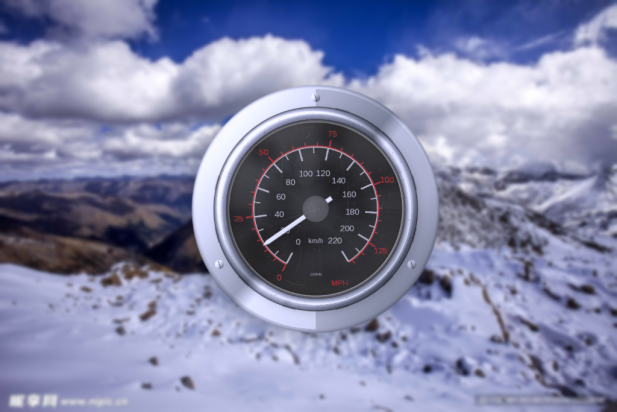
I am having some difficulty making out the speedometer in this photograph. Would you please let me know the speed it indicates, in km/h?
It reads 20 km/h
